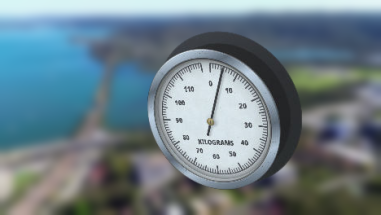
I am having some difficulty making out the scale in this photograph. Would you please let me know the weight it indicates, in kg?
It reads 5 kg
